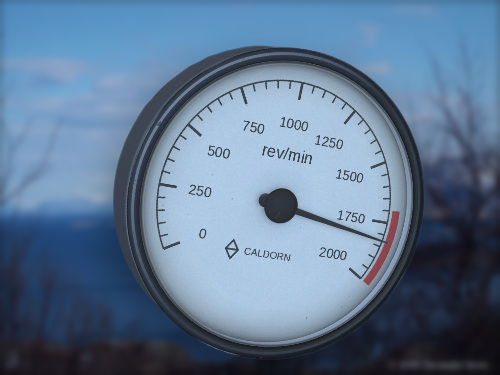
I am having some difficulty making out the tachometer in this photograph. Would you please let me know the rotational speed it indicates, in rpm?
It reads 1825 rpm
